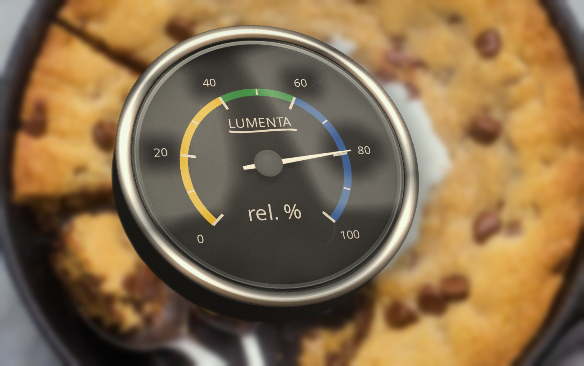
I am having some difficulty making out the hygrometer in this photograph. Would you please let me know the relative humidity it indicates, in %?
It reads 80 %
